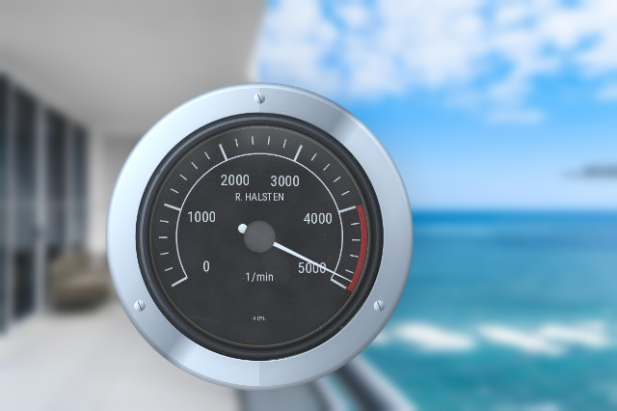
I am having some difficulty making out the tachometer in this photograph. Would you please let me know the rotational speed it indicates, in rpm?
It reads 4900 rpm
